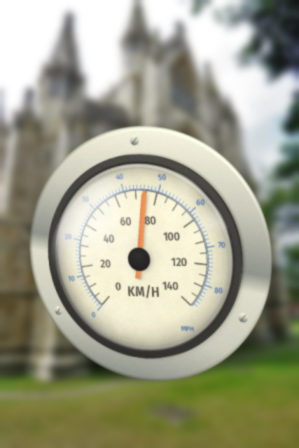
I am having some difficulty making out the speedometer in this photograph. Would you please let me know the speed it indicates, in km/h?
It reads 75 km/h
